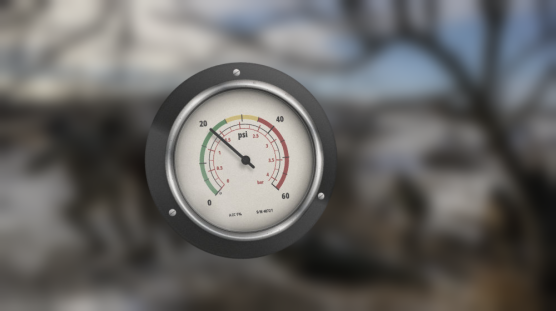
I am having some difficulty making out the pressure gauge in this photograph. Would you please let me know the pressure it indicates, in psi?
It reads 20 psi
